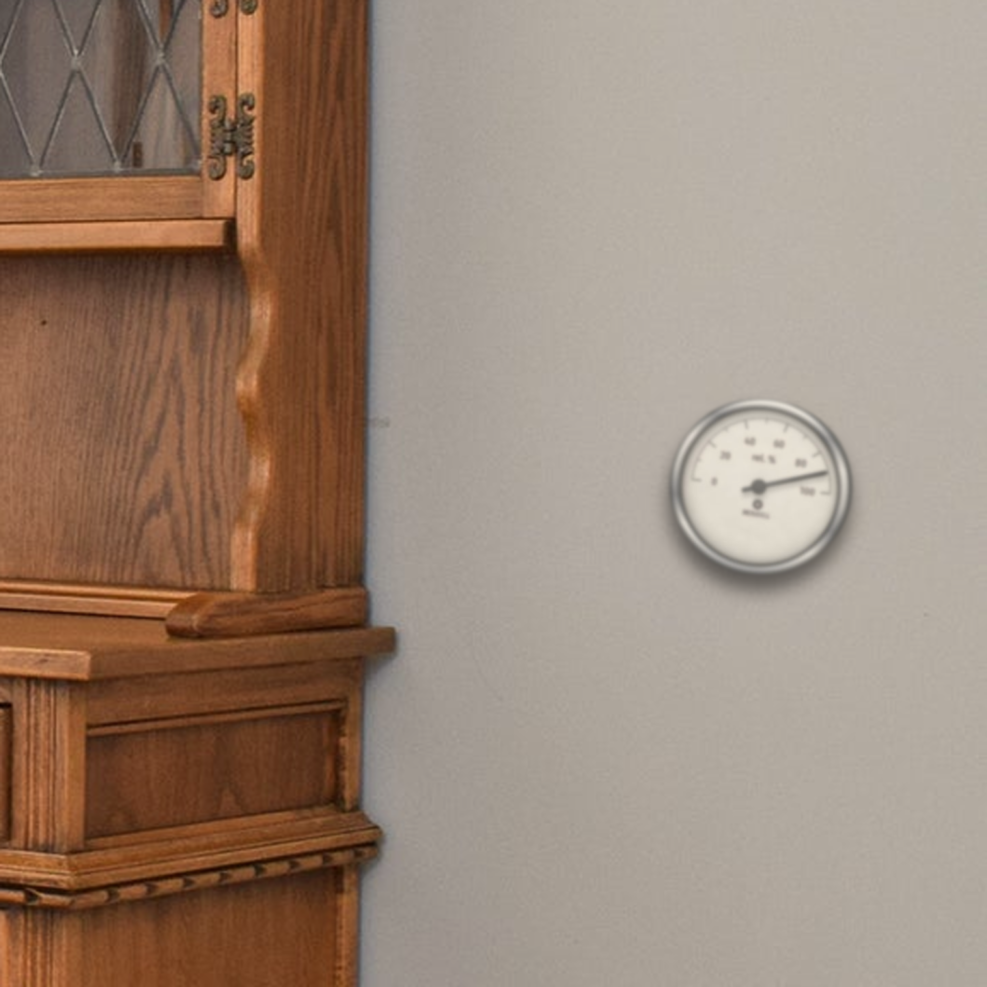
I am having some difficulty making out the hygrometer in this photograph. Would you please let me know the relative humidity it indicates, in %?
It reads 90 %
